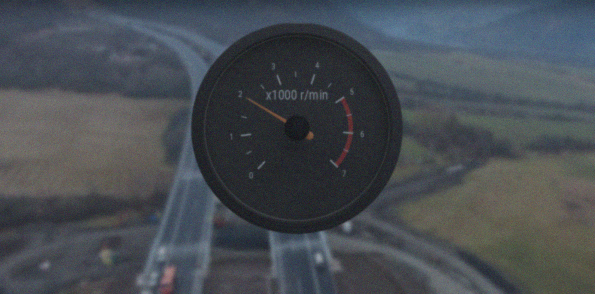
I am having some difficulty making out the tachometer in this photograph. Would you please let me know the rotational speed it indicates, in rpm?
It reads 2000 rpm
